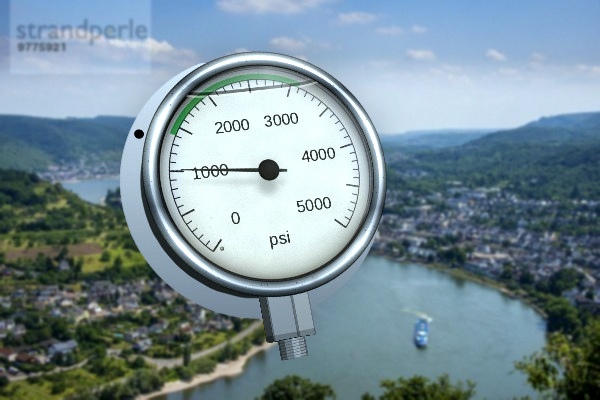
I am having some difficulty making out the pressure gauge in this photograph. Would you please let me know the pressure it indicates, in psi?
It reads 1000 psi
